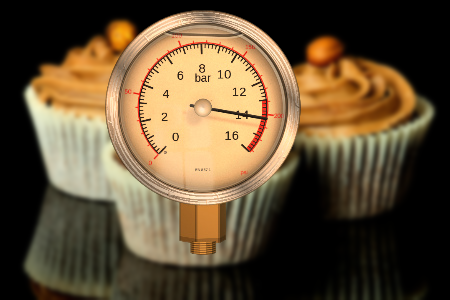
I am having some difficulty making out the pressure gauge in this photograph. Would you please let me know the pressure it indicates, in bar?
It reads 14 bar
